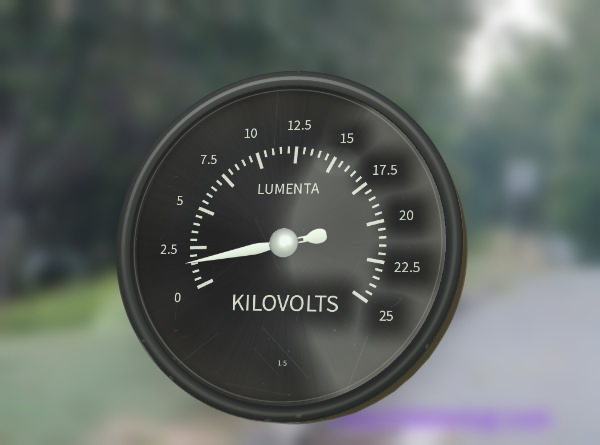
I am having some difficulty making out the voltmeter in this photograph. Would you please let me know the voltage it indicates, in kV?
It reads 1.5 kV
